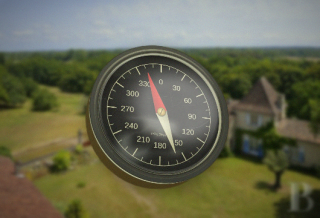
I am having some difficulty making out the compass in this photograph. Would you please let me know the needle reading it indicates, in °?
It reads 340 °
